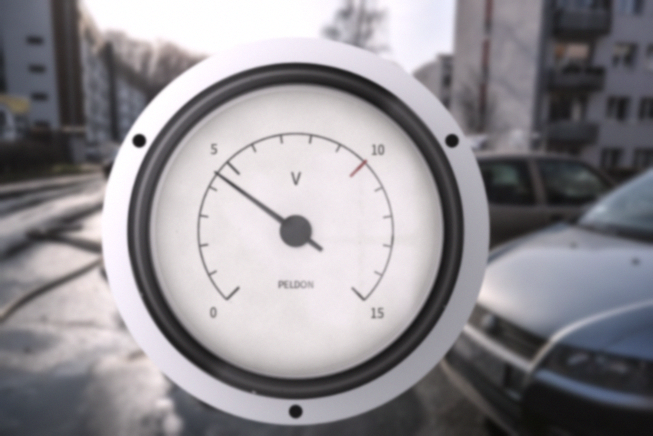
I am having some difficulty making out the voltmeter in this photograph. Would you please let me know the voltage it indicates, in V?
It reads 4.5 V
